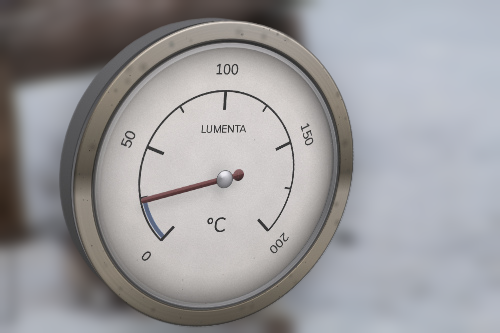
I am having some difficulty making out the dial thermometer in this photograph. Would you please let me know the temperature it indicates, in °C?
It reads 25 °C
